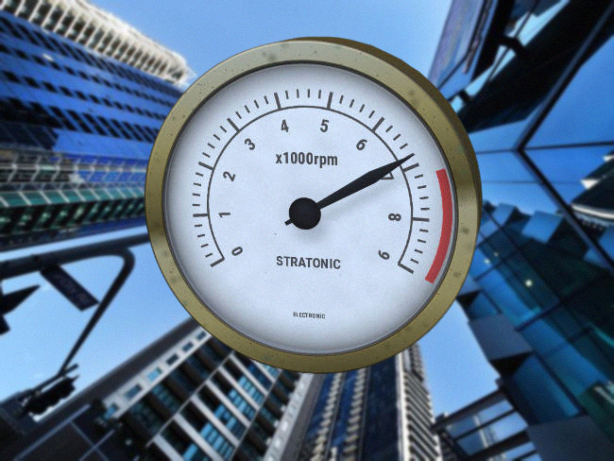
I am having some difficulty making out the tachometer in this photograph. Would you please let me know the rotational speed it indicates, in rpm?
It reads 6800 rpm
